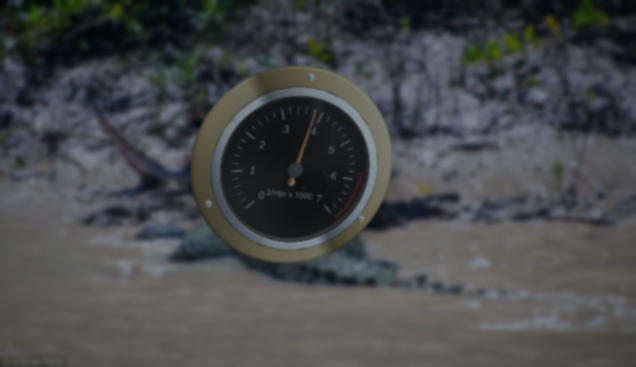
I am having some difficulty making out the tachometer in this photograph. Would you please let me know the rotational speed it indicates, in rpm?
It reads 3800 rpm
